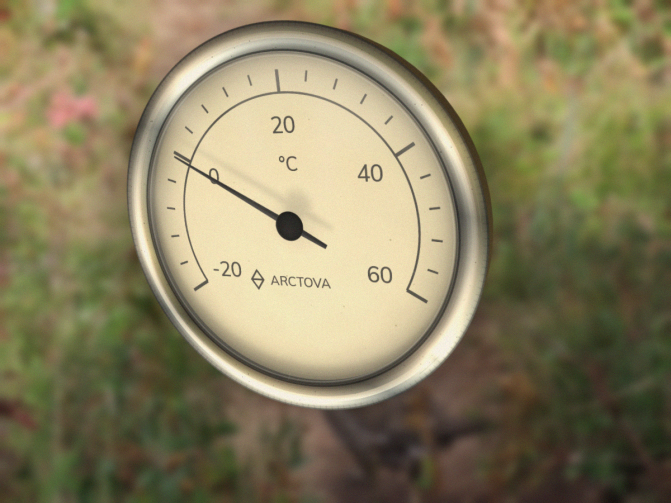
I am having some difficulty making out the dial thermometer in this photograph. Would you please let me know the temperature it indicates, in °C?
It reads 0 °C
